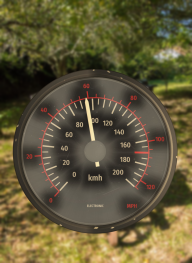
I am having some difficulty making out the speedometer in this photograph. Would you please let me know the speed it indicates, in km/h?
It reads 95 km/h
